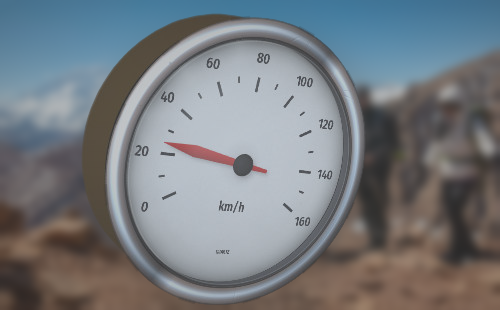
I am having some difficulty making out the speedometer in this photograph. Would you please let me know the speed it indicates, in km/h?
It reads 25 km/h
